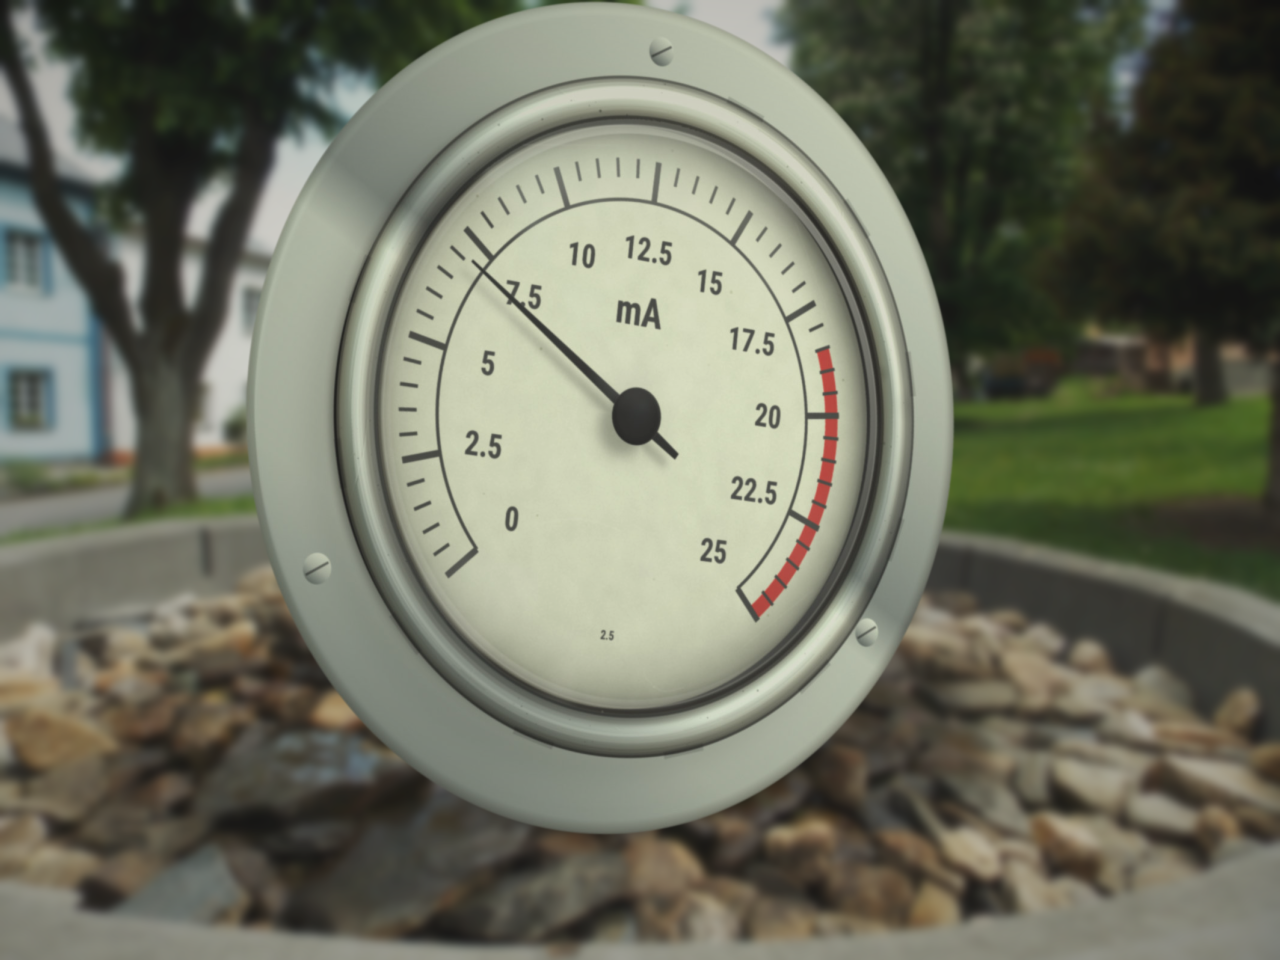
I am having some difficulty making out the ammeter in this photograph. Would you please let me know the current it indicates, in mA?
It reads 7 mA
